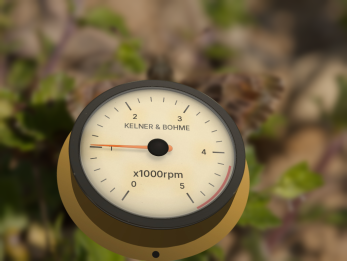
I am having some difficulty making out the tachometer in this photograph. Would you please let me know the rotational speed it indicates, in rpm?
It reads 1000 rpm
